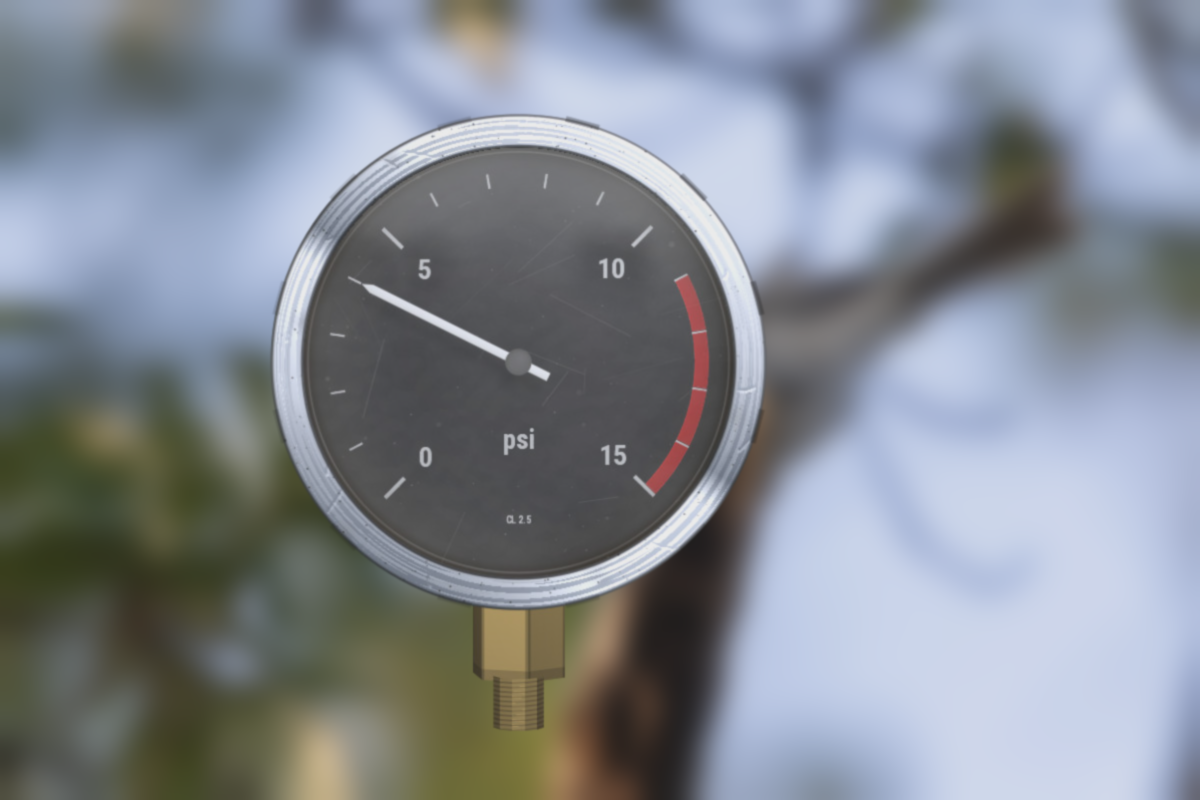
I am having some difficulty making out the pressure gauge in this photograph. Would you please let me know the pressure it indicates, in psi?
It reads 4 psi
